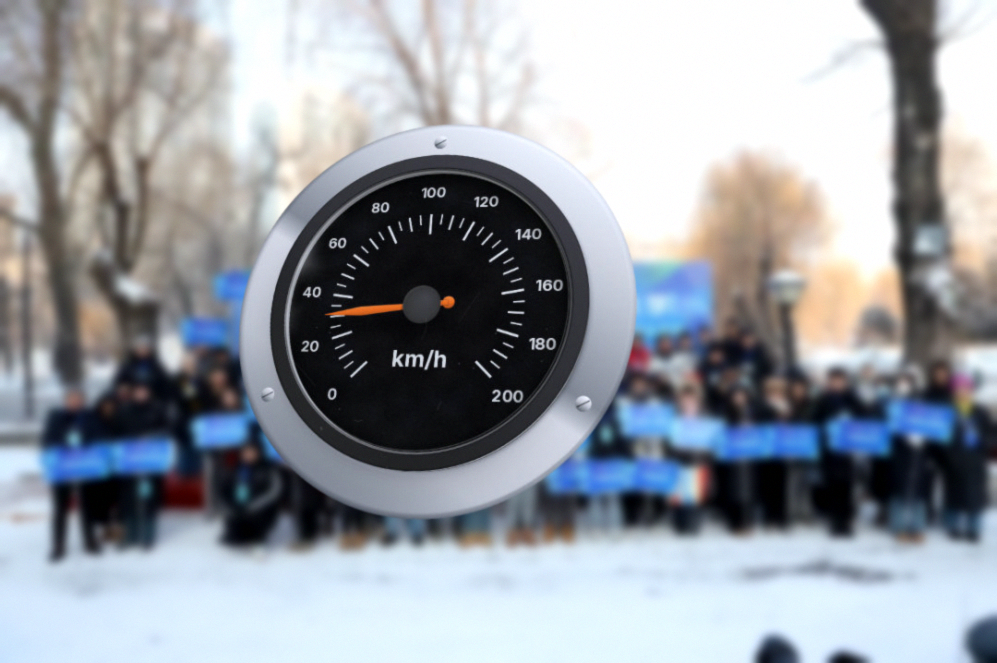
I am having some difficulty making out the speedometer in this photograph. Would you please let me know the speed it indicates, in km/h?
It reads 30 km/h
